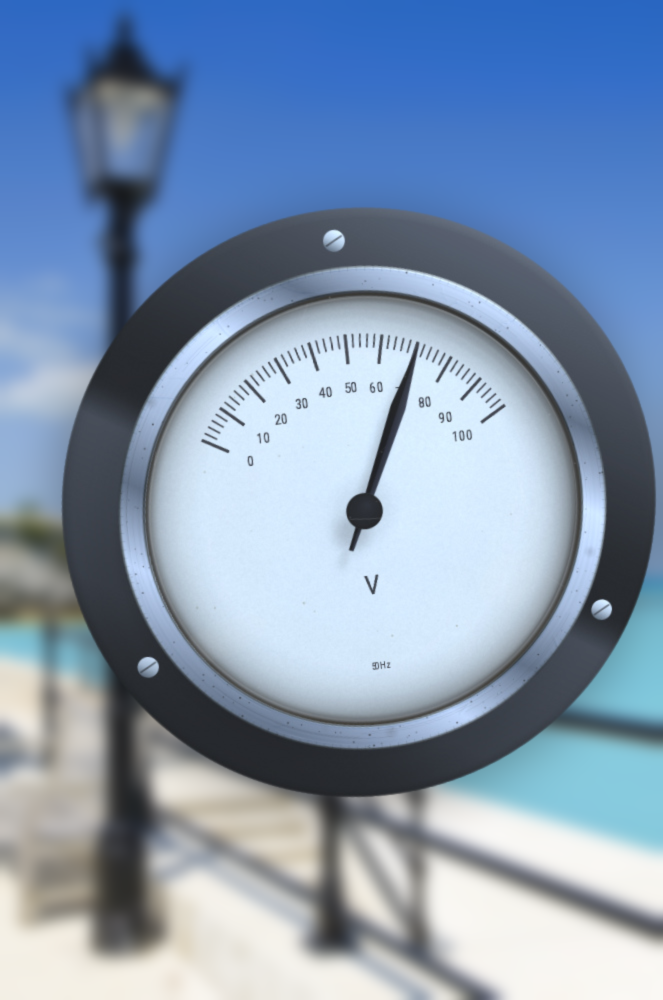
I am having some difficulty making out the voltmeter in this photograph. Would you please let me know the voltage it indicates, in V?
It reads 70 V
